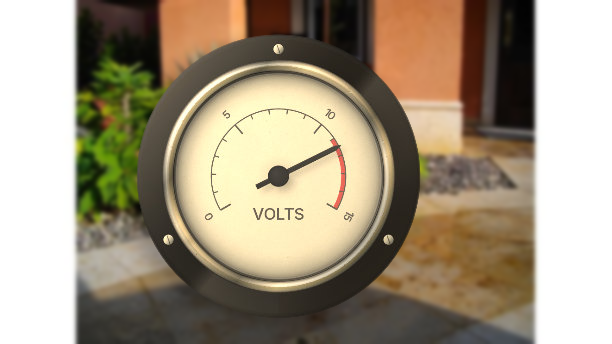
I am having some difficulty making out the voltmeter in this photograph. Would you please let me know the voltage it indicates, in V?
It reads 11.5 V
